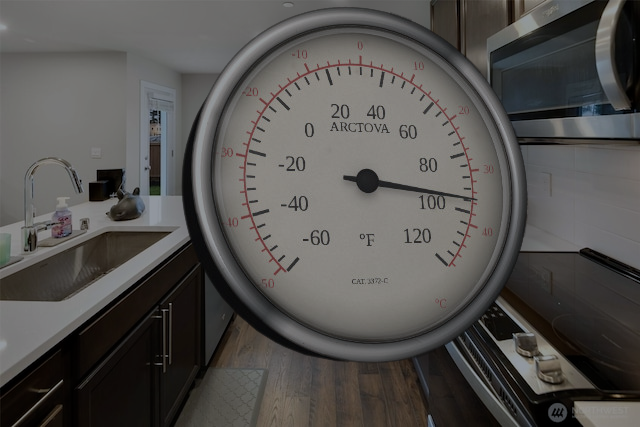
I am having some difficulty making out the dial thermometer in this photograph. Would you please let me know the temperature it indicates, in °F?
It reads 96 °F
